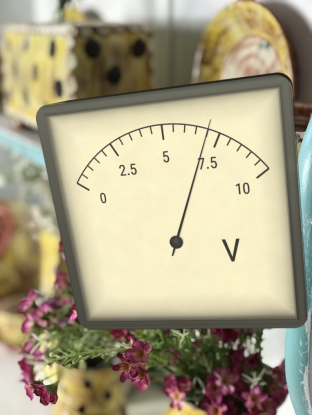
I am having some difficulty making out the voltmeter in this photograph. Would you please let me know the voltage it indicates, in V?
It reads 7 V
